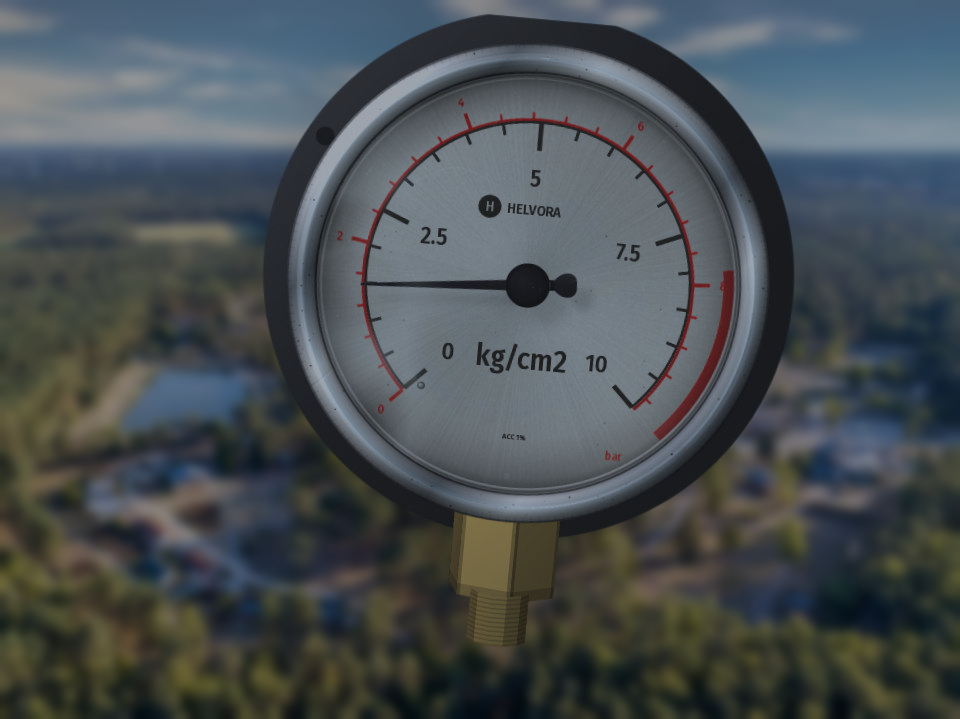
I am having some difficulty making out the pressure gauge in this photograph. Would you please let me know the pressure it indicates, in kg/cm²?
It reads 1.5 kg/cm²
